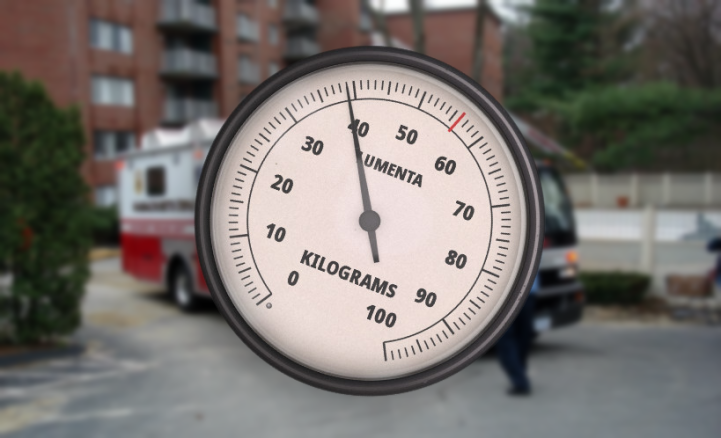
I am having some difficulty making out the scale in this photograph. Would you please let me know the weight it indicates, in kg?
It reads 39 kg
